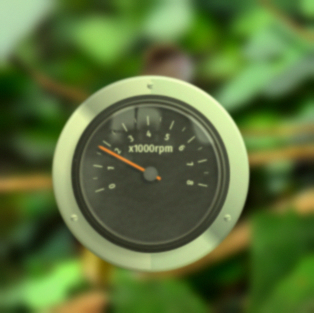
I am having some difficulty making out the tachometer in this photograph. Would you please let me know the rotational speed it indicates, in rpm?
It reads 1750 rpm
